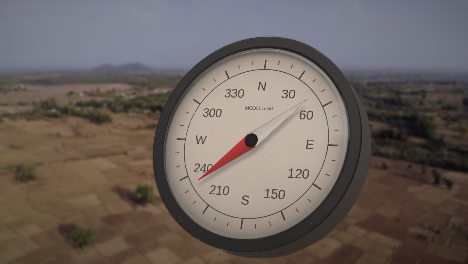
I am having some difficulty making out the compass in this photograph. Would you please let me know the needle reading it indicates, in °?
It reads 230 °
